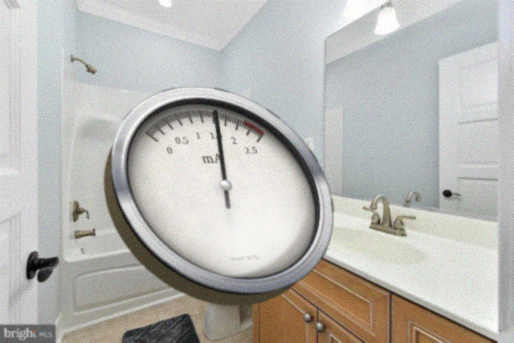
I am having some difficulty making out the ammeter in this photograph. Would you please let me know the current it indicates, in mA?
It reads 1.5 mA
